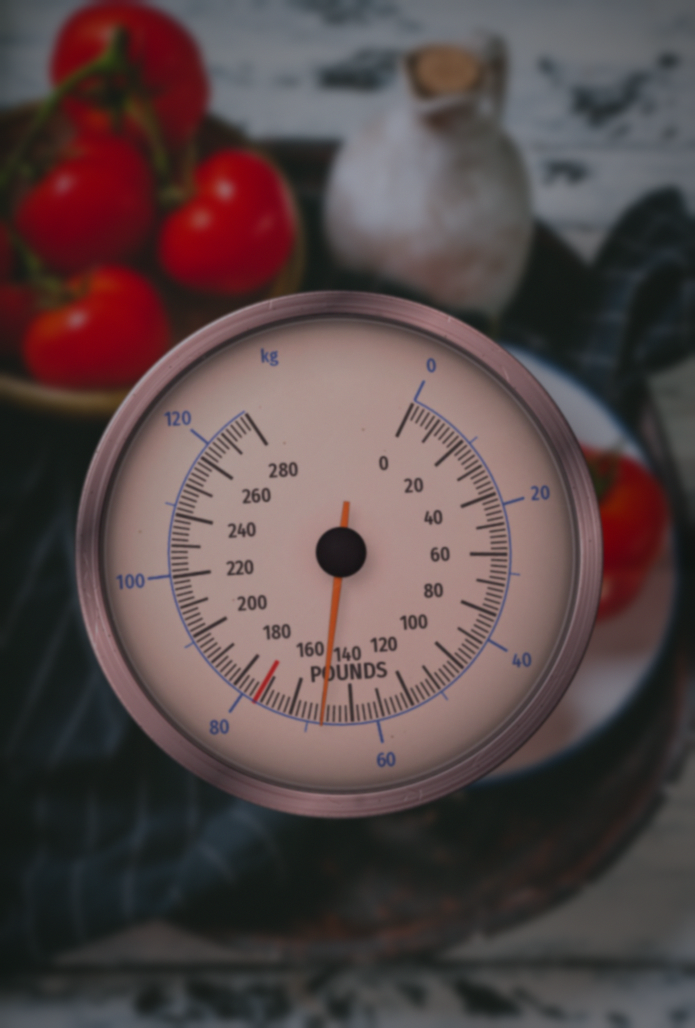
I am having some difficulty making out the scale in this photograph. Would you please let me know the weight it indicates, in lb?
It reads 150 lb
